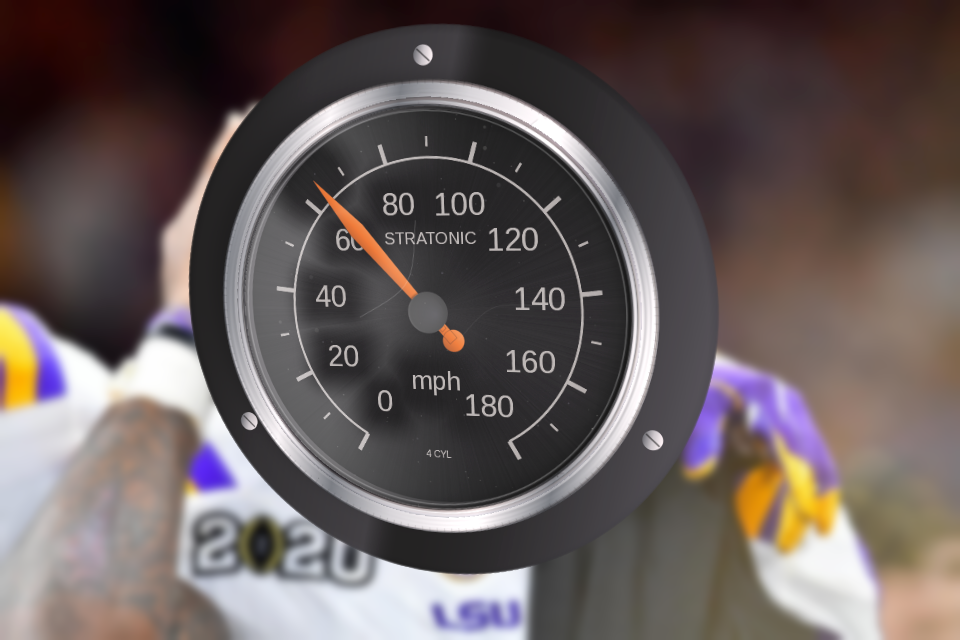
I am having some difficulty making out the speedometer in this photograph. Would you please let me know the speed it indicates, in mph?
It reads 65 mph
